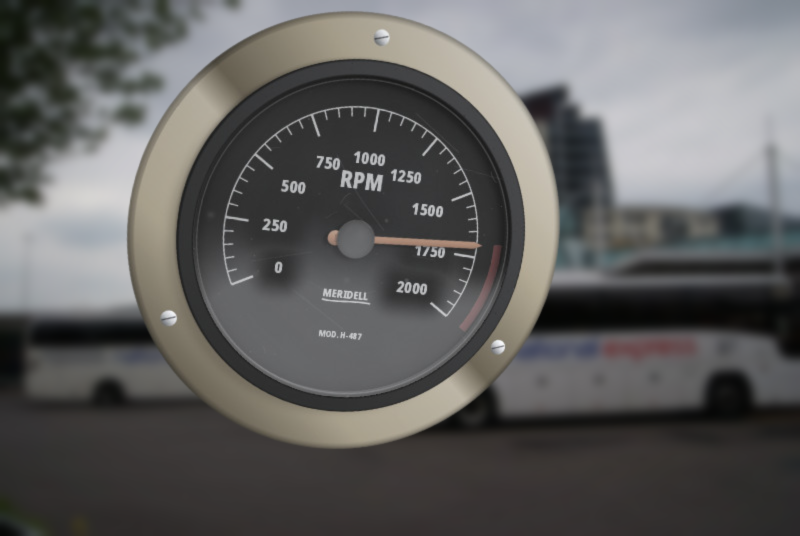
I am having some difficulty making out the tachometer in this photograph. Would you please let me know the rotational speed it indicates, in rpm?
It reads 1700 rpm
